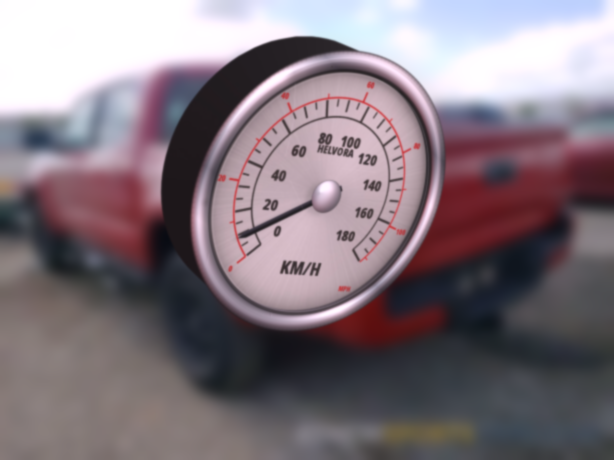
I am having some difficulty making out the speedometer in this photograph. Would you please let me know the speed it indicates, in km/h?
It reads 10 km/h
